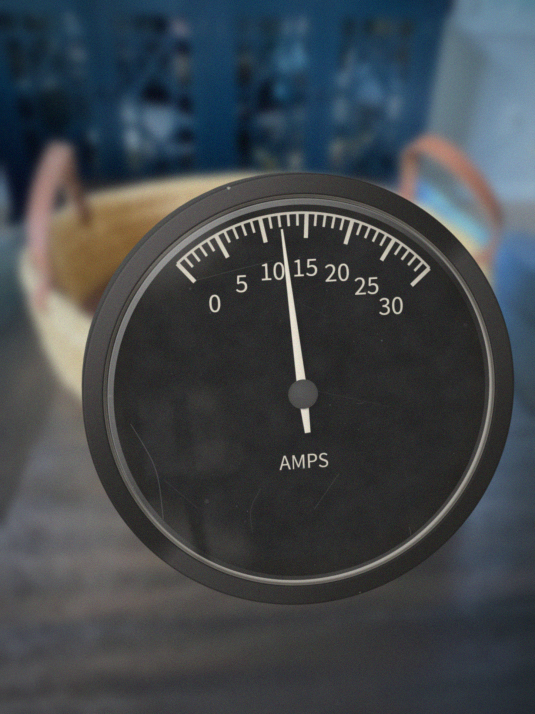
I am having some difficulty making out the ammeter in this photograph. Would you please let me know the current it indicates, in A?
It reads 12 A
